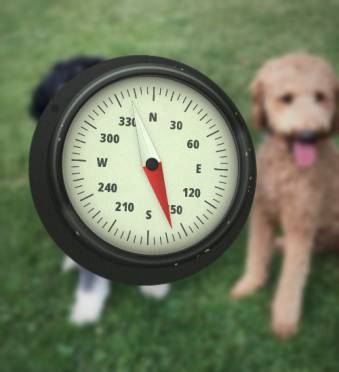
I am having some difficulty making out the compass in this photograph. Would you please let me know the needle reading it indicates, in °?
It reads 160 °
